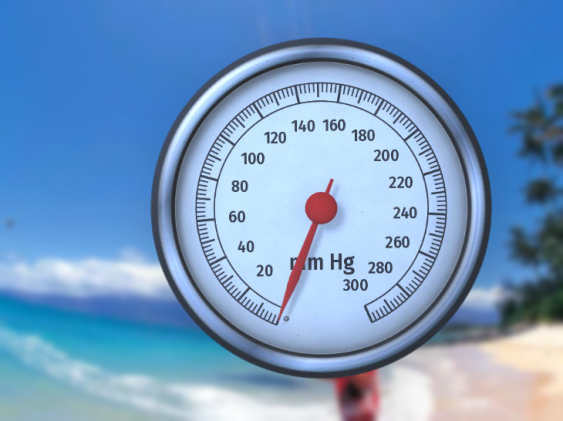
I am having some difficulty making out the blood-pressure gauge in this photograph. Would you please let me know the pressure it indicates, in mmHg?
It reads 0 mmHg
